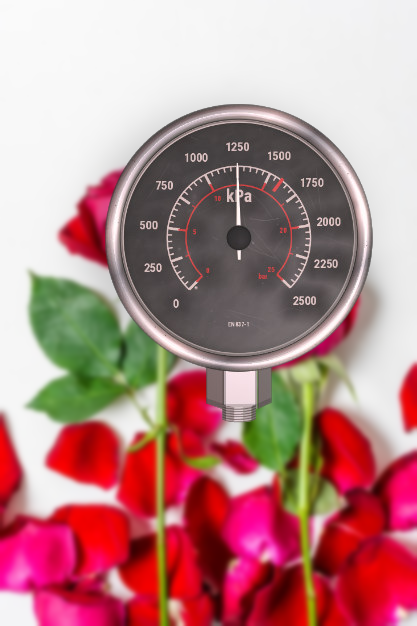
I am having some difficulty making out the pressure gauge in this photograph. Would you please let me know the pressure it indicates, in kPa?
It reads 1250 kPa
